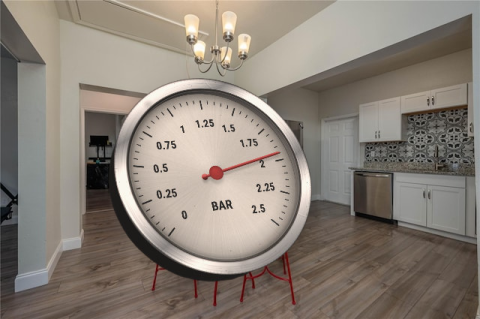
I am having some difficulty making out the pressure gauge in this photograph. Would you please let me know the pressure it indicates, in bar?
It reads 1.95 bar
